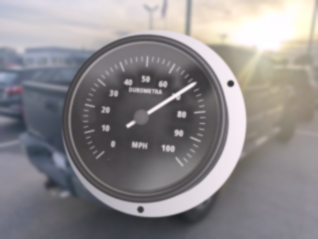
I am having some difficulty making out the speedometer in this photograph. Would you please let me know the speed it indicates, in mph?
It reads 70 mph
